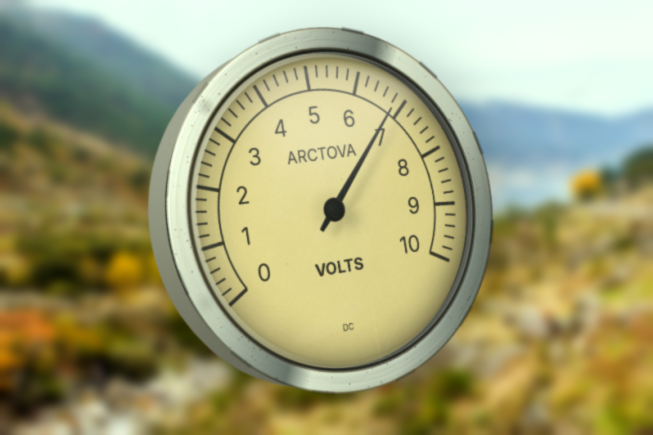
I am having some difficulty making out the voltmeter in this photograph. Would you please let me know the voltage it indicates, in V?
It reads 6.8 V
